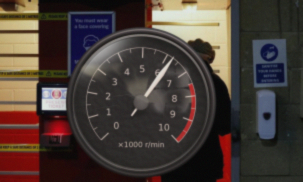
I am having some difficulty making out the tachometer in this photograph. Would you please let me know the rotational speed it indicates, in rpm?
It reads 6250 rpm
